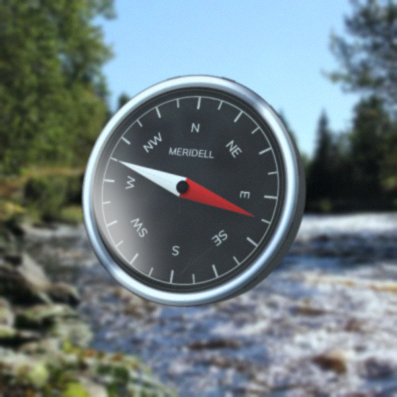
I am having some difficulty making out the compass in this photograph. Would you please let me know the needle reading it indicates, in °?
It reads 105 °
